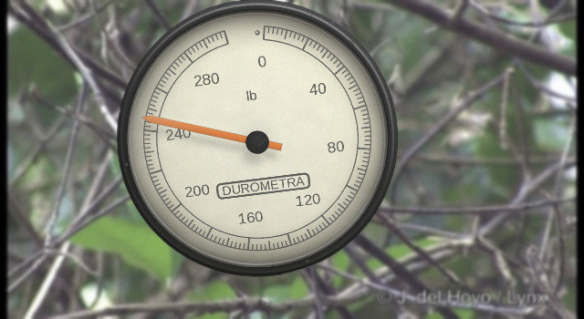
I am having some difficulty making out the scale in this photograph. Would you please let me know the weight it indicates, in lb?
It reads 246 lb
